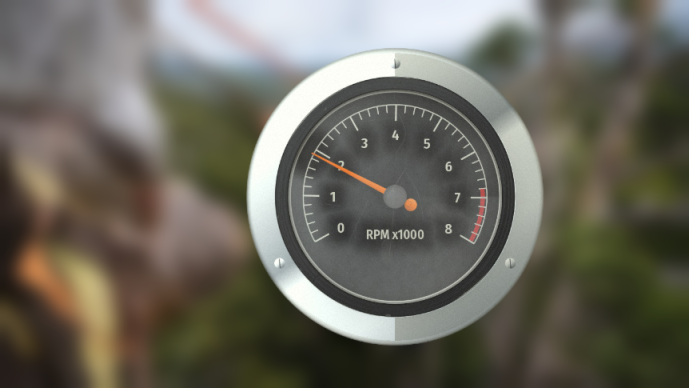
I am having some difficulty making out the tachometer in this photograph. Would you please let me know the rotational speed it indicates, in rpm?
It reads 1900 rpm
